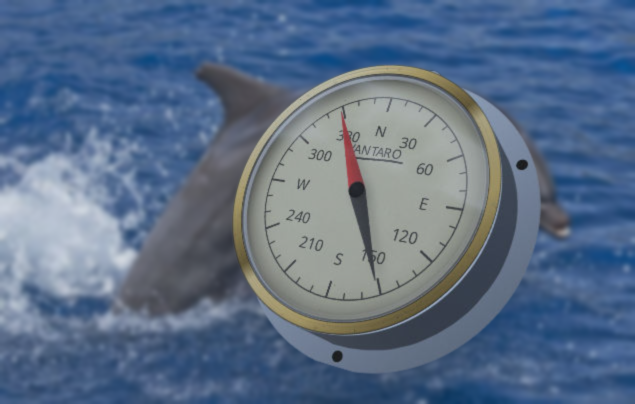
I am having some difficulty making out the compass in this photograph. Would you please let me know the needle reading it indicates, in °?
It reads 330 °
